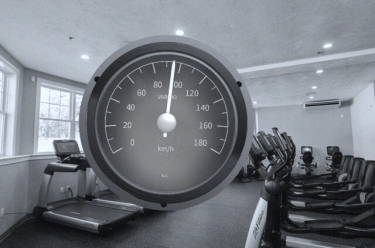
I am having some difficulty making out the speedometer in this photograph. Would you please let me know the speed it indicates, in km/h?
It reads 95 km/h
